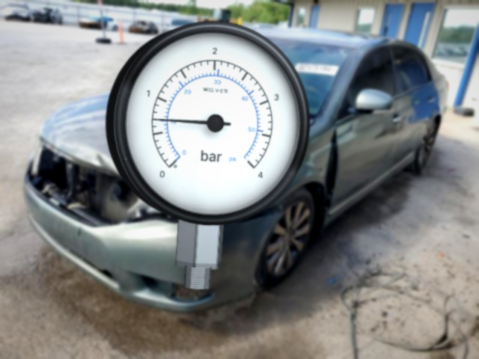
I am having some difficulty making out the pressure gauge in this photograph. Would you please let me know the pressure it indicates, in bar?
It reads 0.7 bar
